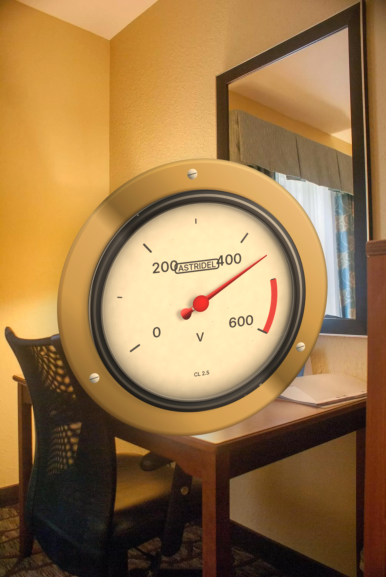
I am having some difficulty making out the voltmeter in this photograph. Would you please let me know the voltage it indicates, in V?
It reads 450 V
